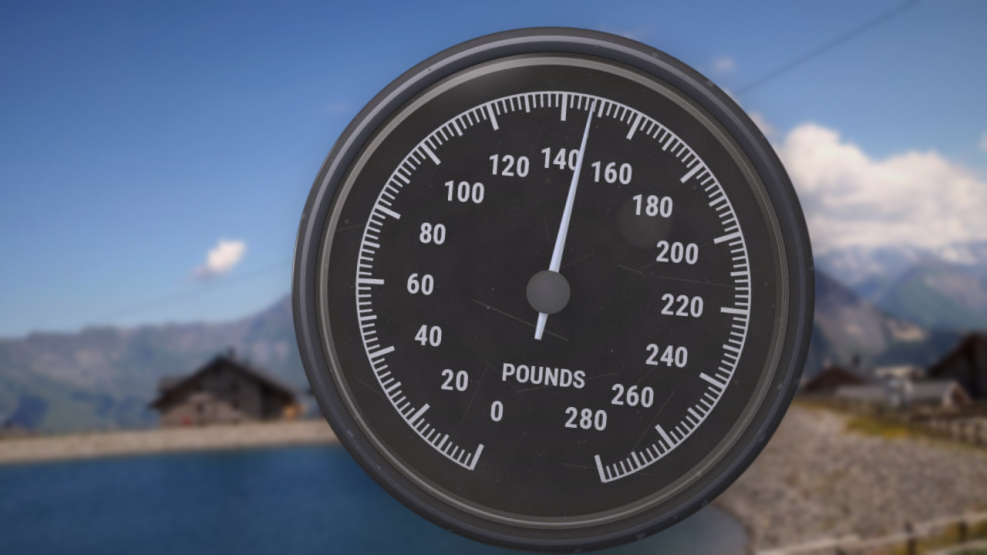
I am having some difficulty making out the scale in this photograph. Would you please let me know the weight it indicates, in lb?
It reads 148 lb
